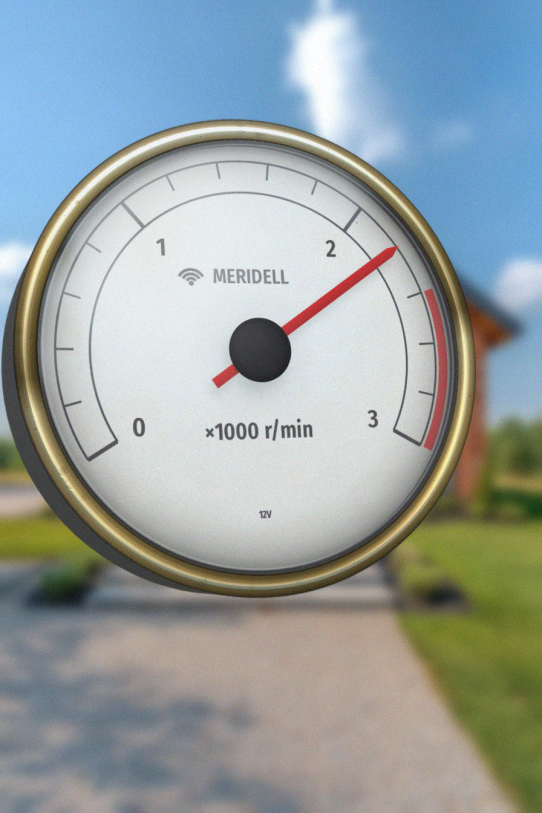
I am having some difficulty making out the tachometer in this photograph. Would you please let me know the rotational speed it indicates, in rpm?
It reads 2200 rpm
